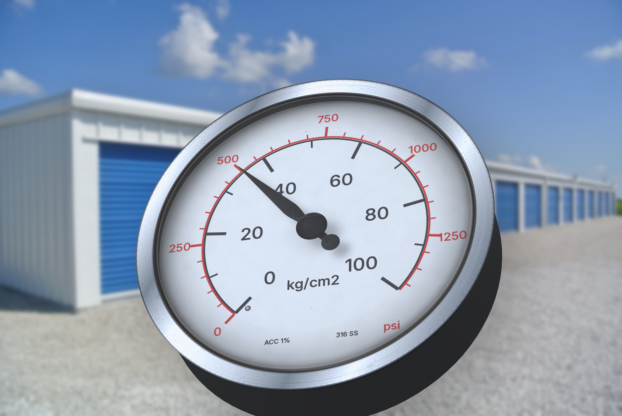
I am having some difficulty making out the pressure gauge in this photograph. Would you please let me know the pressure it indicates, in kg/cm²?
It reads 35 kg/cm²
